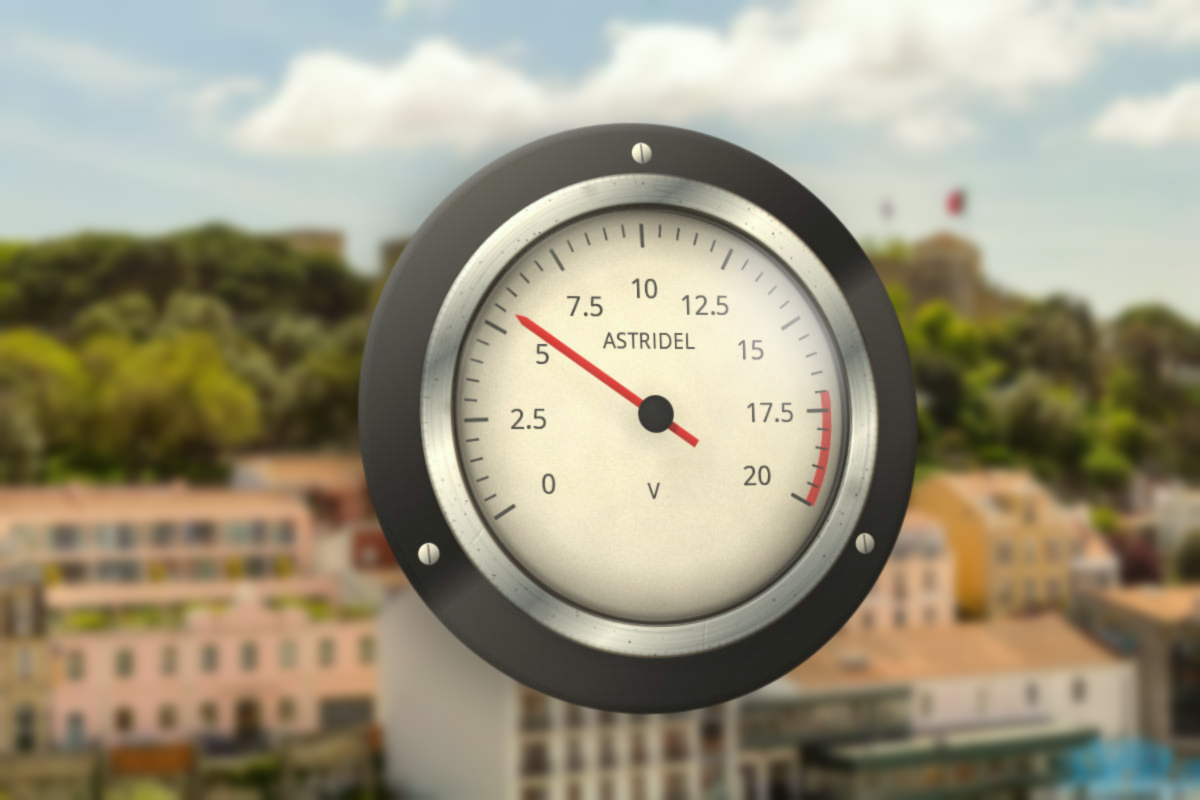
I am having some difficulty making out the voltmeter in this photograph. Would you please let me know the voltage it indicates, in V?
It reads 5.5 V
